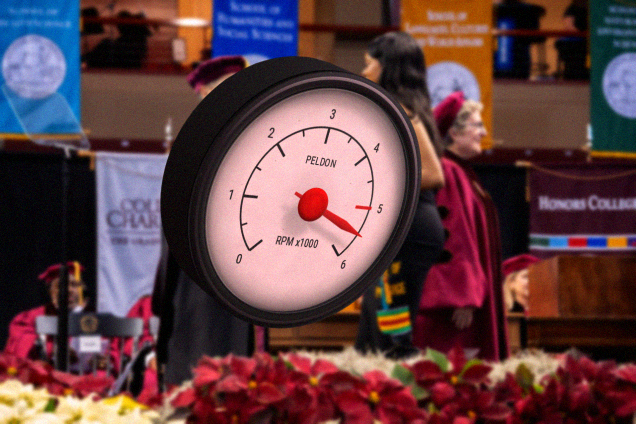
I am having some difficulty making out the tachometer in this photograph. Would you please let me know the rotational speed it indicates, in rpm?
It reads 5500 rpm
